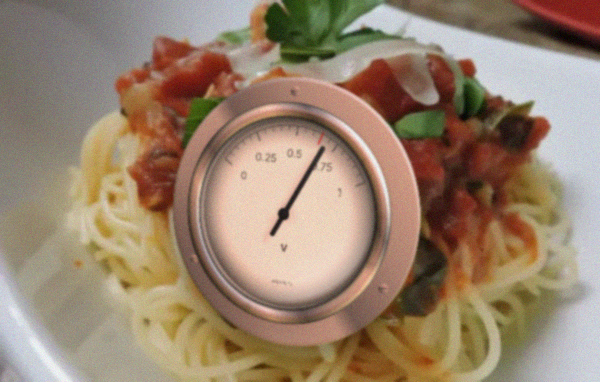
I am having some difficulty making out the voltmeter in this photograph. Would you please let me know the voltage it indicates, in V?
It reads 0.7 V
